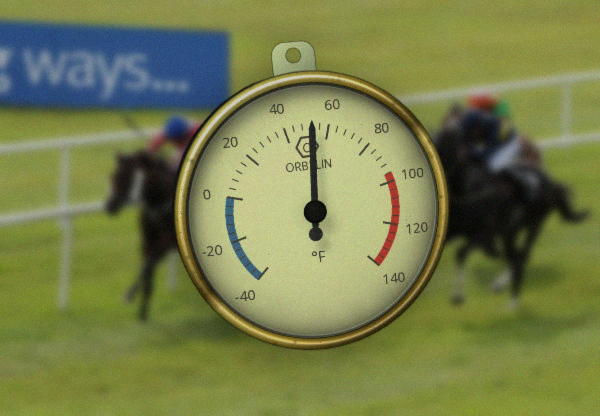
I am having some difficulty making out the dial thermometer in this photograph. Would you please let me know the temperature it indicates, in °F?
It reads 52 °F
